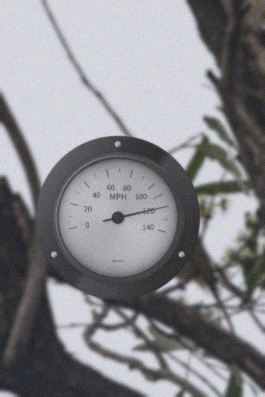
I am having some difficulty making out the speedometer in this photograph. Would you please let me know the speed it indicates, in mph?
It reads 120 mph
